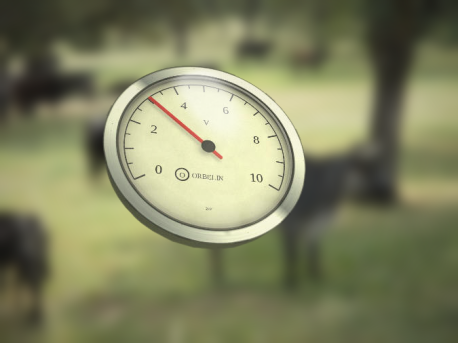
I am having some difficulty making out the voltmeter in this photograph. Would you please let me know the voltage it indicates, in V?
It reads 3 V
